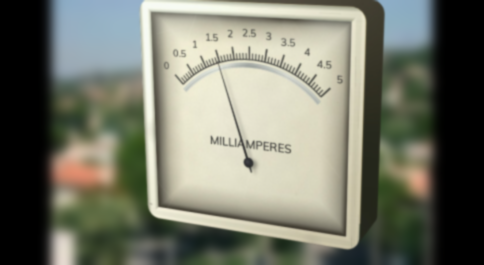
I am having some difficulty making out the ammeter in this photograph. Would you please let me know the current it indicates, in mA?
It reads 1.5 mA
